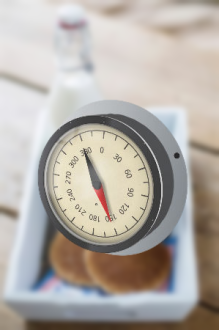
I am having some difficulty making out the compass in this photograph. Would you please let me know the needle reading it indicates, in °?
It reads 150 °
